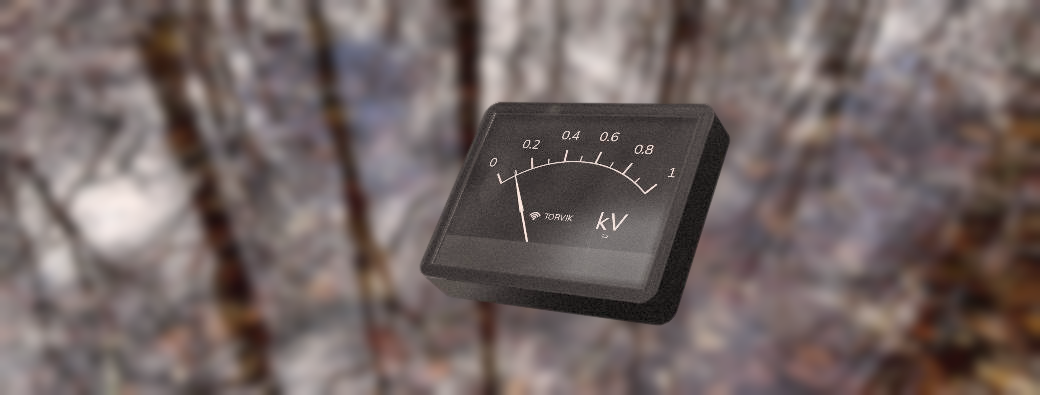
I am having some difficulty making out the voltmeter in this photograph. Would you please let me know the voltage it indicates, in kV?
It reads 0.1 kV
